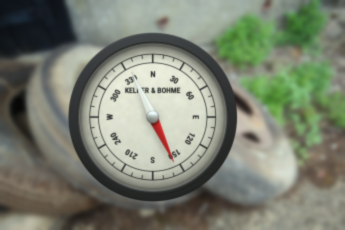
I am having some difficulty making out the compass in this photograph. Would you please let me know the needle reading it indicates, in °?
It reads 155 °
